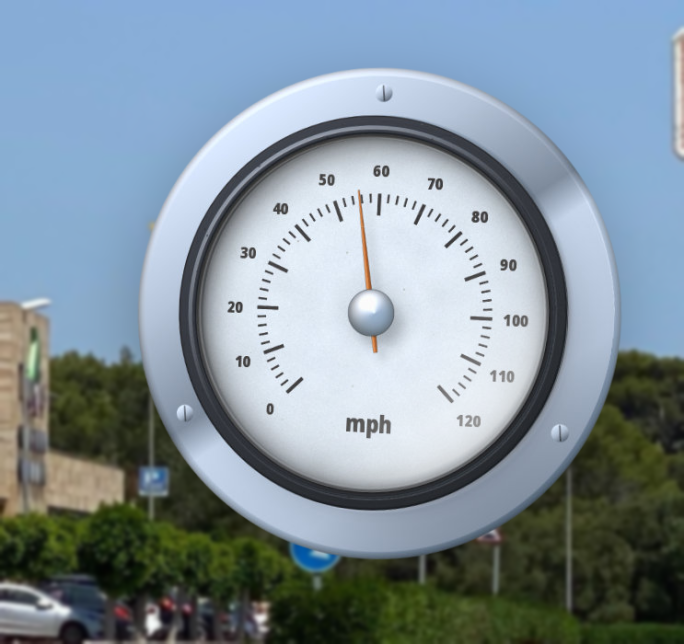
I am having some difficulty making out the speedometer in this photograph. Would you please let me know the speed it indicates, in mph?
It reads 56 mph
